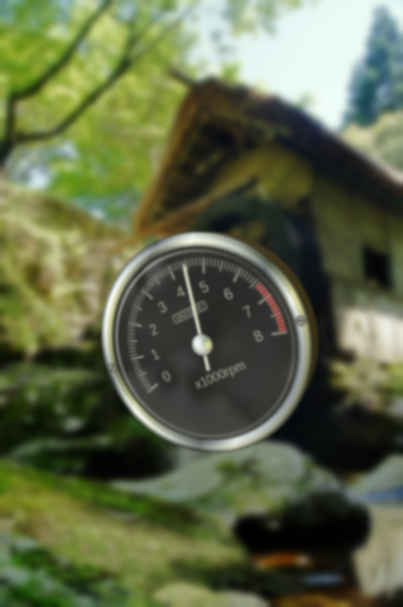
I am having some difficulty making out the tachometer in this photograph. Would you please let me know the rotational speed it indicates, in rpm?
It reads 4500 rpm
